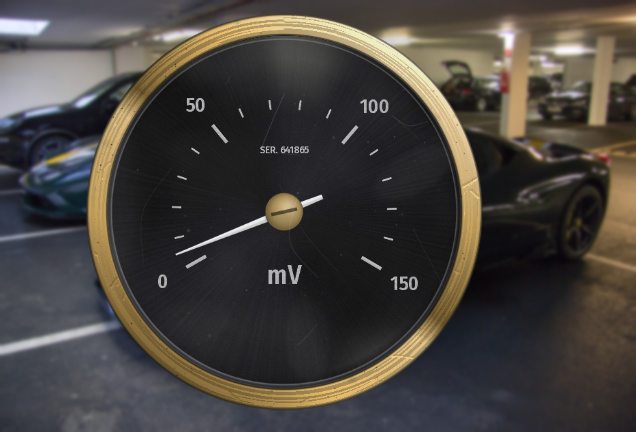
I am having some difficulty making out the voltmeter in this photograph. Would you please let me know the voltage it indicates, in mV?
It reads 5 mV
